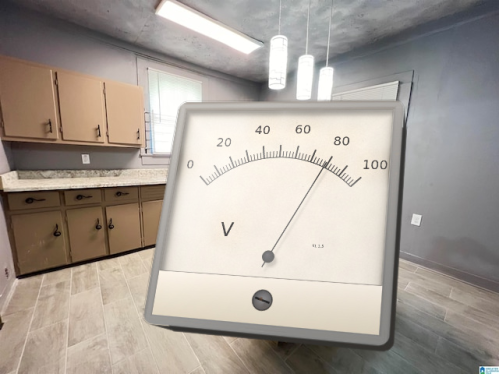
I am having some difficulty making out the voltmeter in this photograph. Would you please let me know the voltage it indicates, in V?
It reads 80 V
